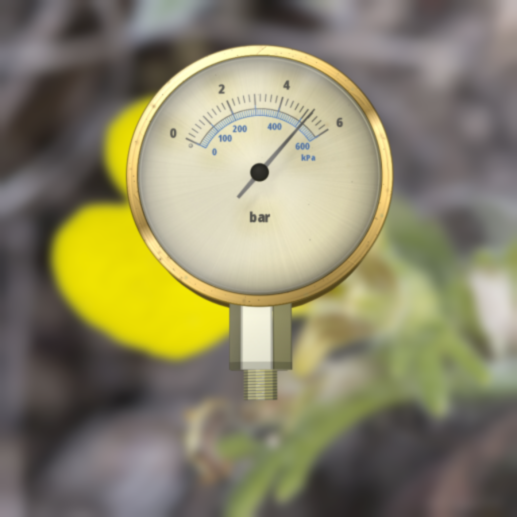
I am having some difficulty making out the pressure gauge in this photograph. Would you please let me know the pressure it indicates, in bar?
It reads 5.2 bar
